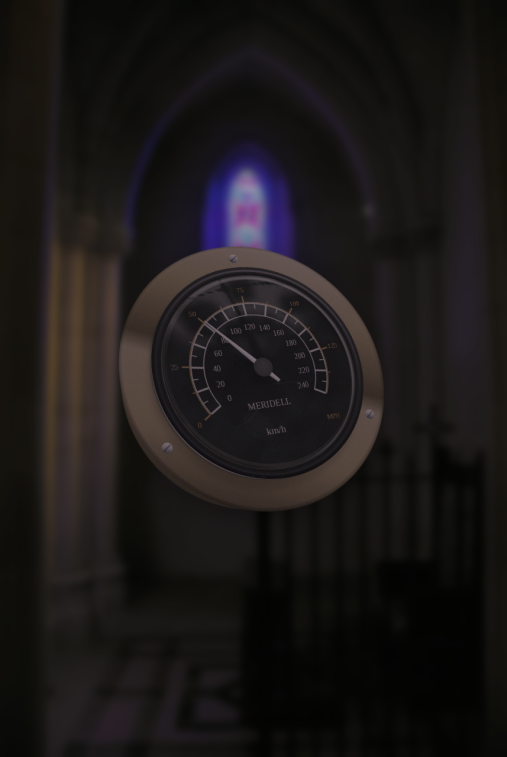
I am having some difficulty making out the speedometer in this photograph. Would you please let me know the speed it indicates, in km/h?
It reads 80 km/h
